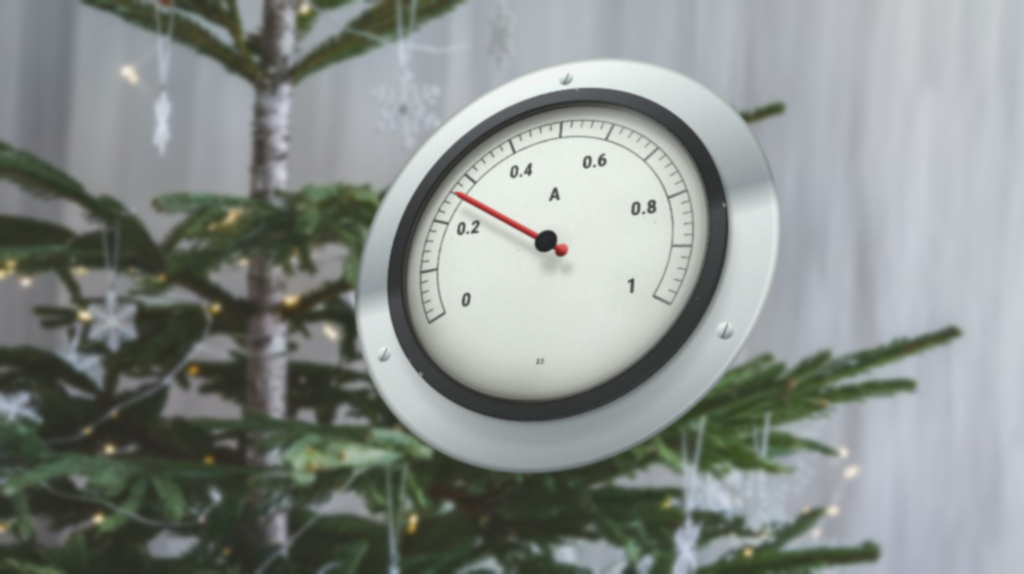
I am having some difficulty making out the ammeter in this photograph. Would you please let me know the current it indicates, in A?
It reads 0.26 A
